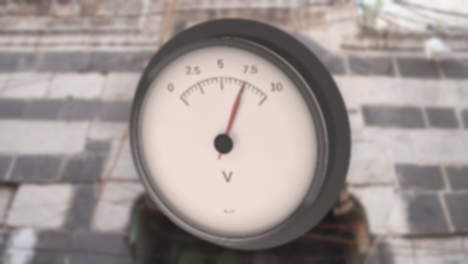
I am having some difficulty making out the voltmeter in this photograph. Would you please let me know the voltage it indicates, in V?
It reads 7.5 V
